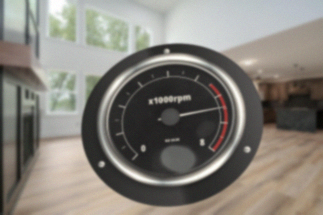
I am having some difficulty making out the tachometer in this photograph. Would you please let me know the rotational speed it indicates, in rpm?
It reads 6500 rpm
